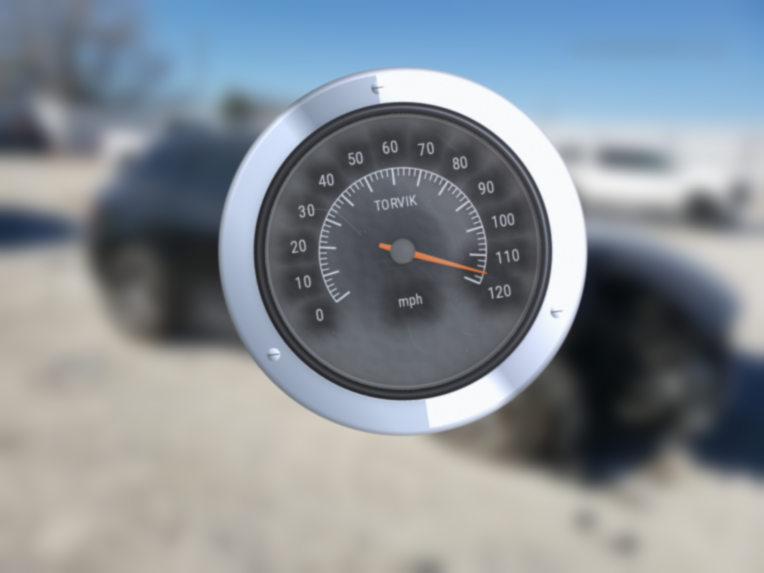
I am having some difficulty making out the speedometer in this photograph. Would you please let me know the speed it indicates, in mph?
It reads 116 mph
